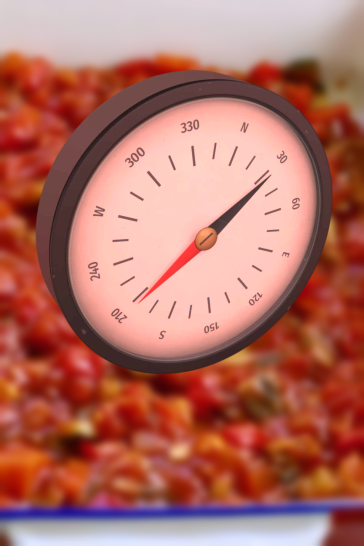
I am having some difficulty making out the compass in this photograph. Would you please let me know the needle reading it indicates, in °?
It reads 210 °
